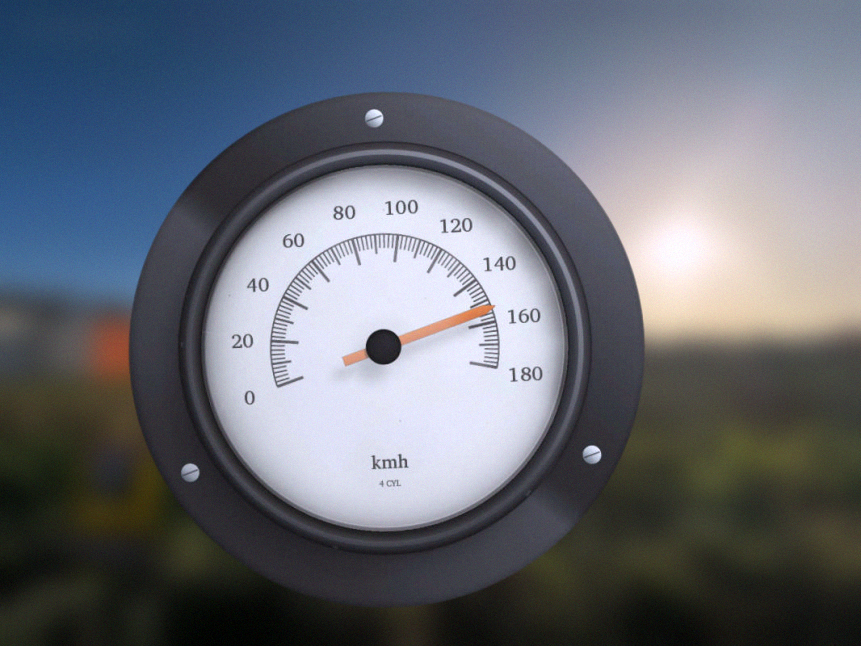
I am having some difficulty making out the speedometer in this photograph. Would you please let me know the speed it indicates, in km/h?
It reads 154 km/h
